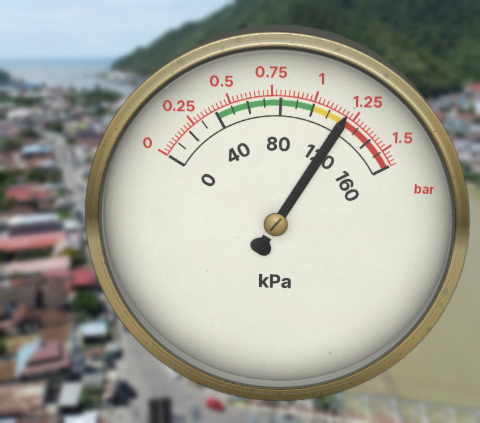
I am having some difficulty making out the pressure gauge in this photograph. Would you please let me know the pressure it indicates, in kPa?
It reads 120 kPa
